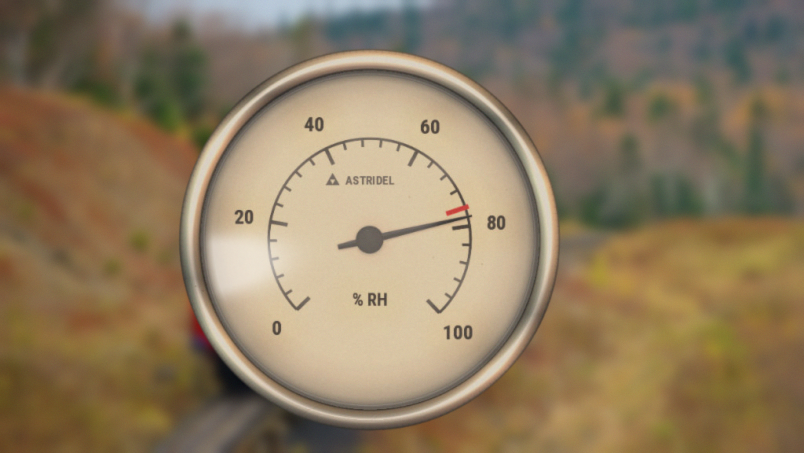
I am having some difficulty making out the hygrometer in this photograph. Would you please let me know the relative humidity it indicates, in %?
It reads 78 %
